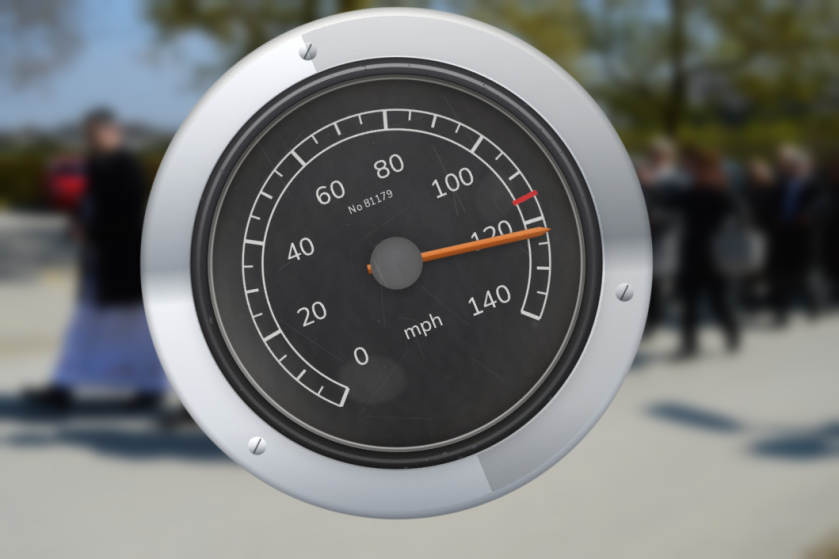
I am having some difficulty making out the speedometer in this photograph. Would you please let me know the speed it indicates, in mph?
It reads 122.5 mph
